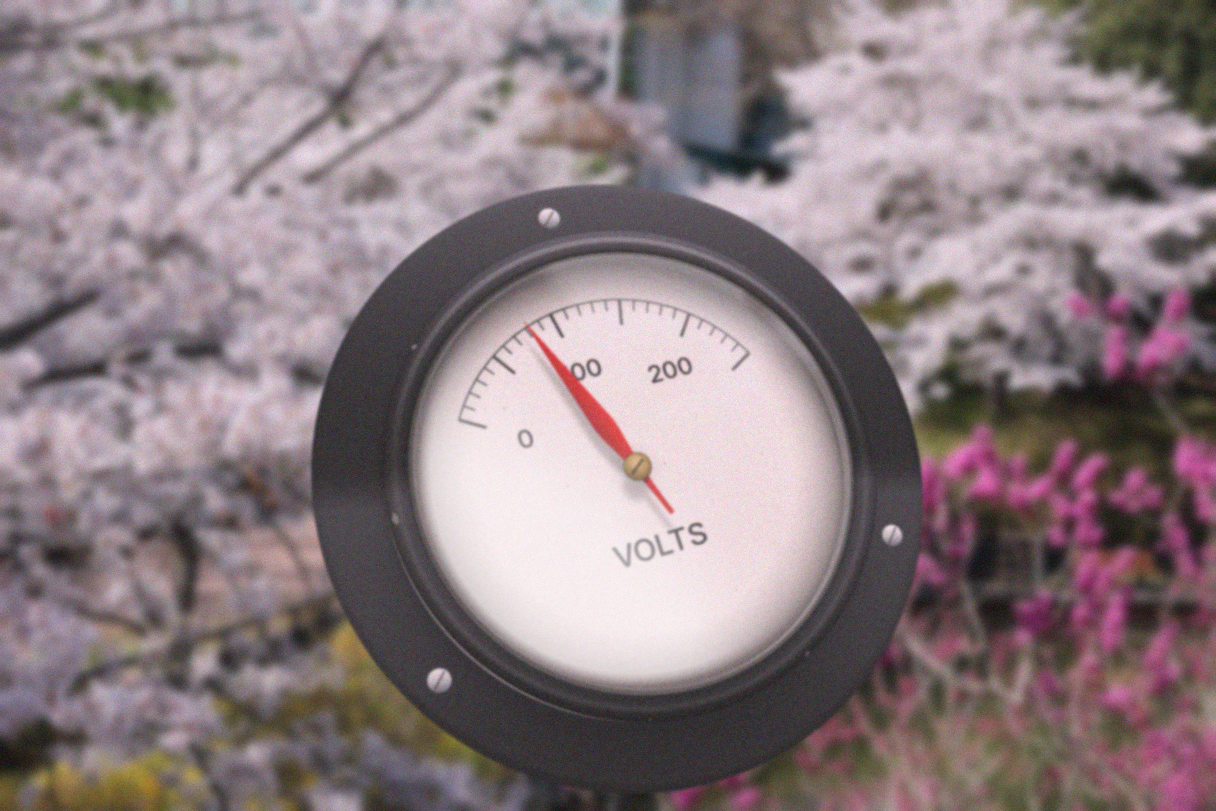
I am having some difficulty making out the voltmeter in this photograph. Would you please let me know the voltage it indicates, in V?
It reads 80 V
